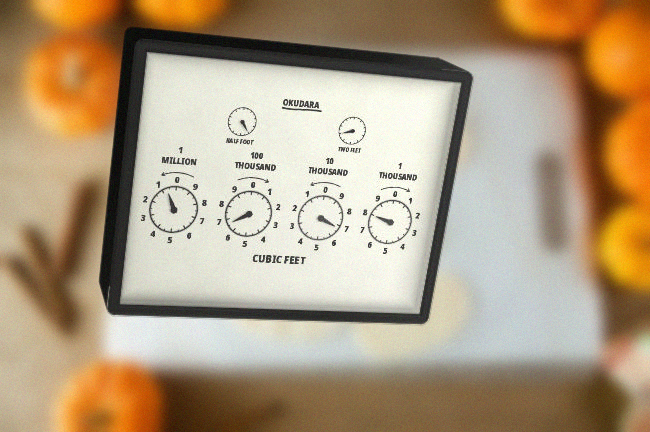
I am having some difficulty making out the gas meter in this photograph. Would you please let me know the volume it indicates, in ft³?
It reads 66800 ft³
